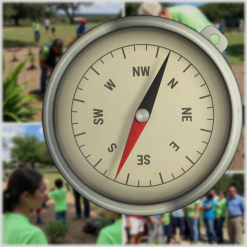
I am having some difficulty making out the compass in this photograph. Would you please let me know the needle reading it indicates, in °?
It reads 160 °
